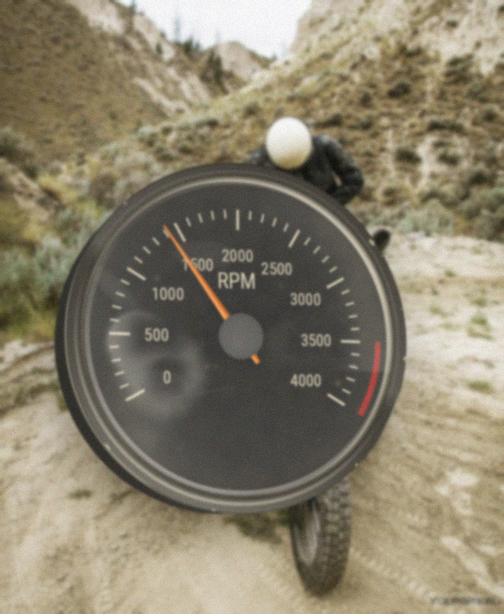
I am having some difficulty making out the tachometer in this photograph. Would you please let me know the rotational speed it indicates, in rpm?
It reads 1400 rpm
